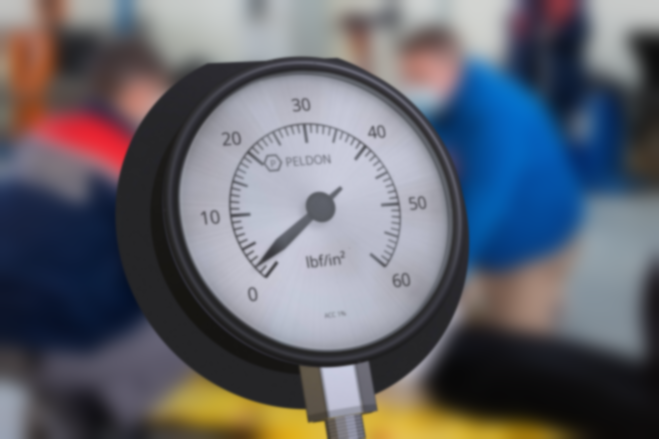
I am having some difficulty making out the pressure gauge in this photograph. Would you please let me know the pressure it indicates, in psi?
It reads 2 psi
